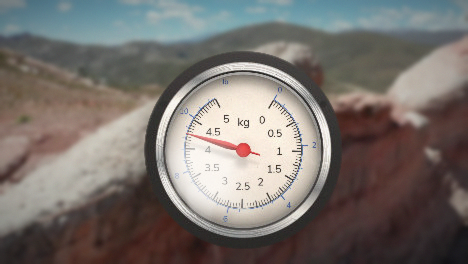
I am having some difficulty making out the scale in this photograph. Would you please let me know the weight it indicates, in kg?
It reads 4.25 kg
